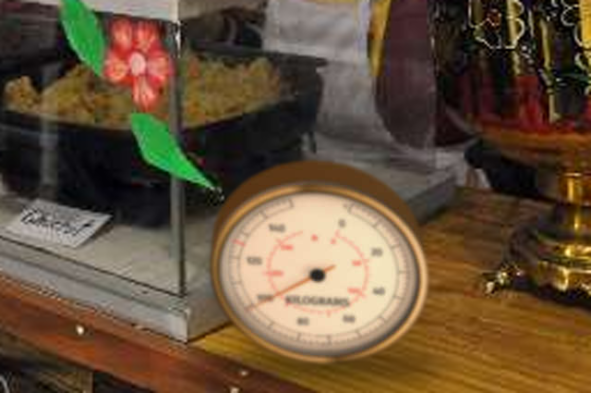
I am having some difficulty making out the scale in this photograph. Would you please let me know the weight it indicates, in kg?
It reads 100 kg
